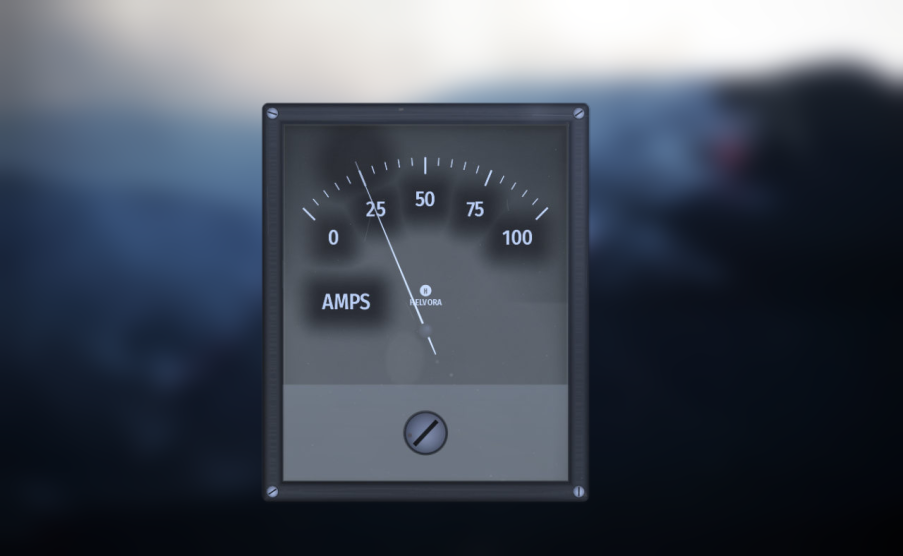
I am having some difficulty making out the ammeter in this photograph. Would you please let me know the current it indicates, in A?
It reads 25 A
